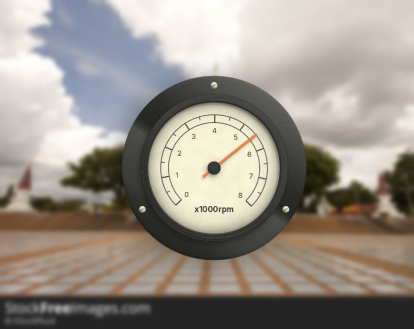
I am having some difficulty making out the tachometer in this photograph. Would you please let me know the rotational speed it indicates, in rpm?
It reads 5500 rpm
